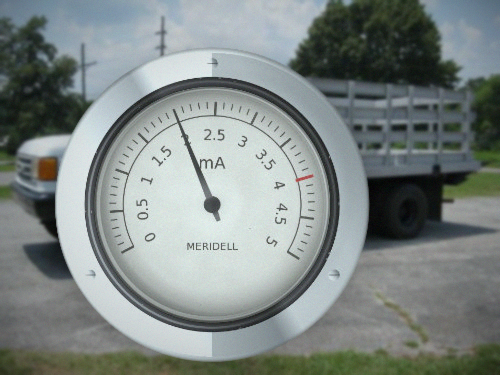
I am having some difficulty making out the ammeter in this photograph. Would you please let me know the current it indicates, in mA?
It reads 2 mA
